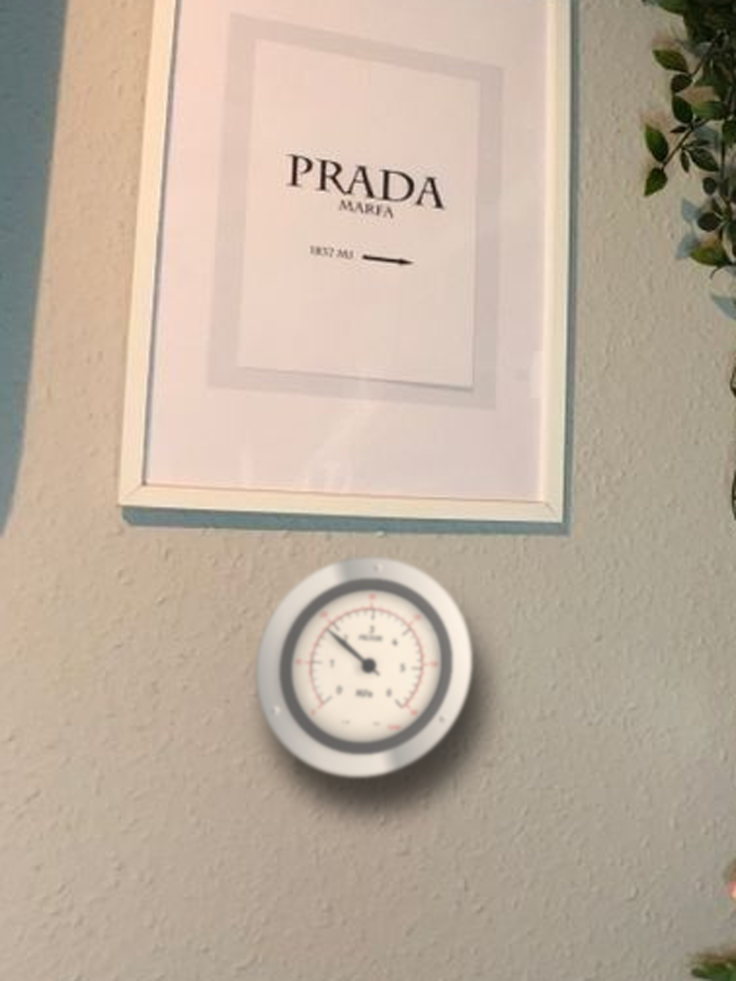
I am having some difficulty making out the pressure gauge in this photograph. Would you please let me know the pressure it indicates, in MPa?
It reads 1.8 MPa
